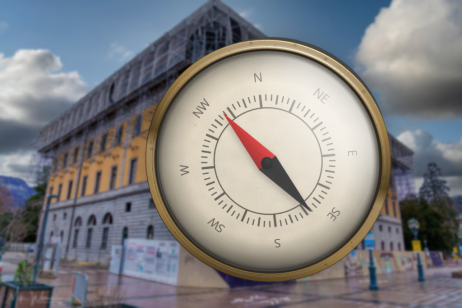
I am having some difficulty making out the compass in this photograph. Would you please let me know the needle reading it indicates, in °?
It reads 325 °
